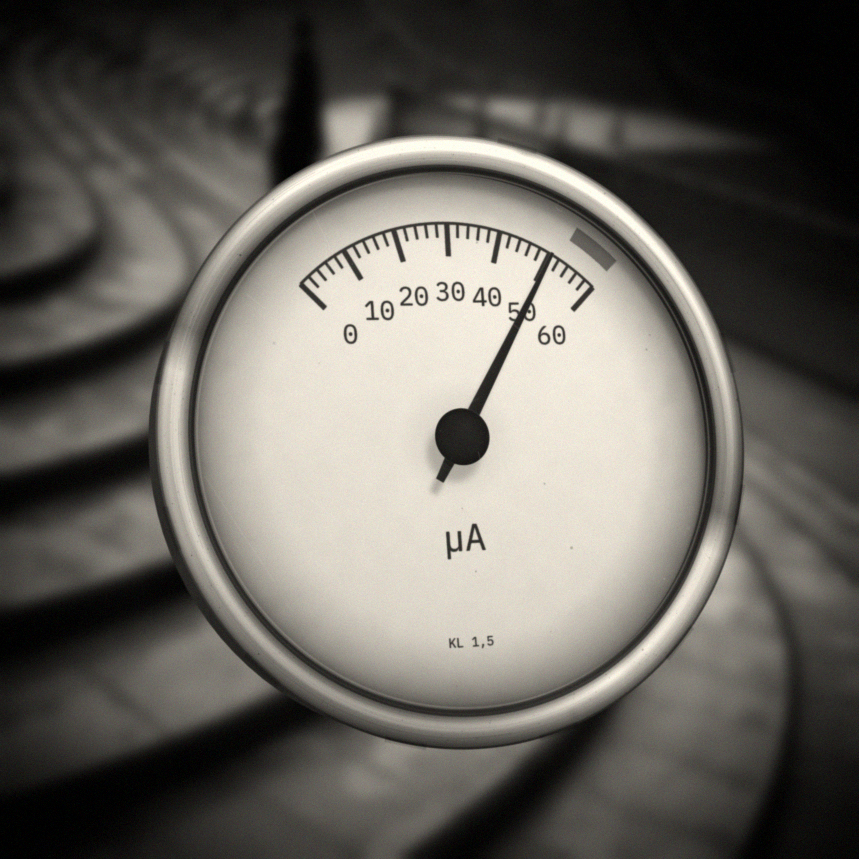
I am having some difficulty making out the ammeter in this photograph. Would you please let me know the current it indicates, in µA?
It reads 50 µA
